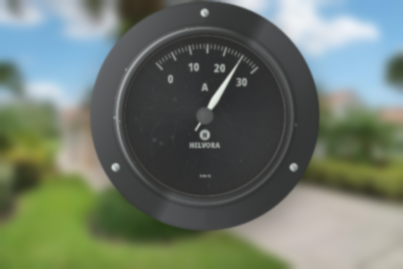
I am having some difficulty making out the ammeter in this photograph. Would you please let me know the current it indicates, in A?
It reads 25 A
